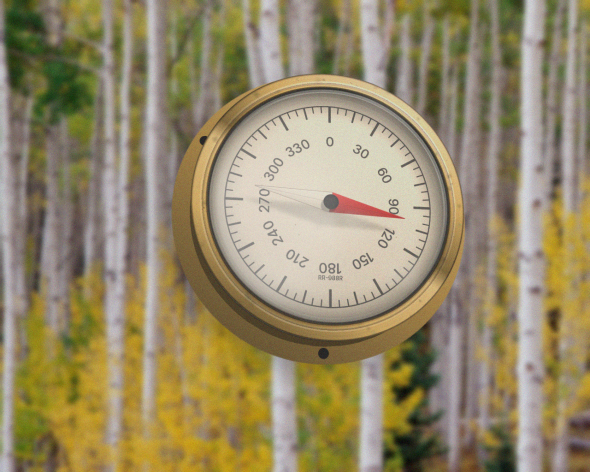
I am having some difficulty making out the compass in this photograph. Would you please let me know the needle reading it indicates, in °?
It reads 100 °
